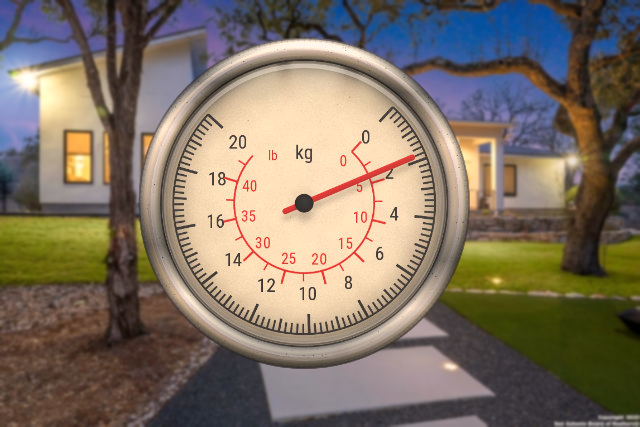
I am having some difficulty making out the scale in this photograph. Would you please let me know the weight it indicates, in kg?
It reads 1.8 kg
